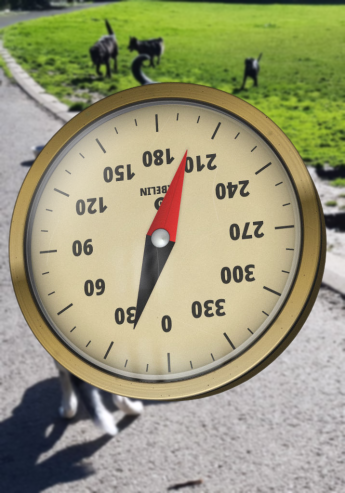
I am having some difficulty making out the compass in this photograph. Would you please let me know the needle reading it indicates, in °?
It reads 200 °
